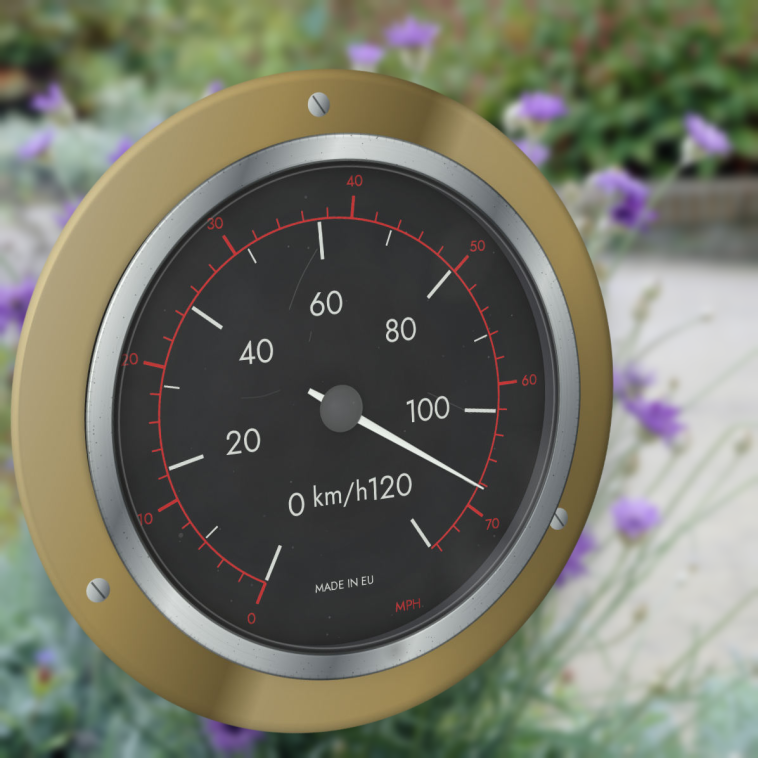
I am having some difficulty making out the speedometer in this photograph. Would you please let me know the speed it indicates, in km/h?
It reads 110 km/h
